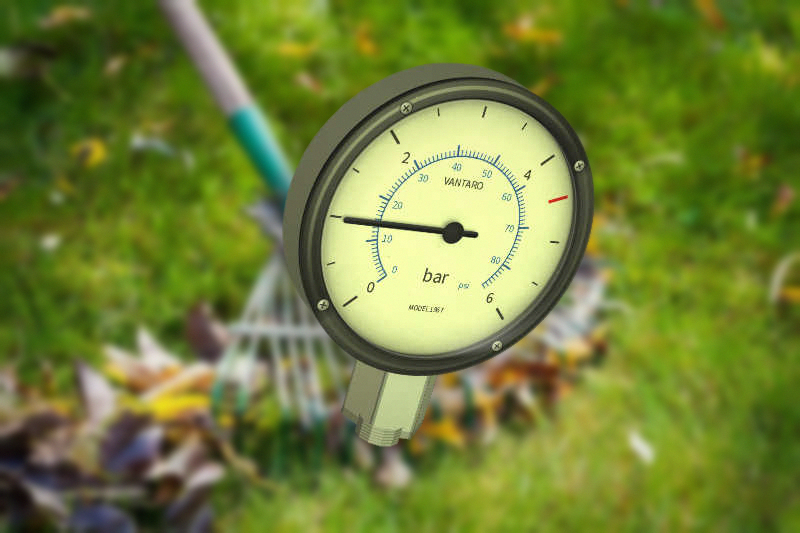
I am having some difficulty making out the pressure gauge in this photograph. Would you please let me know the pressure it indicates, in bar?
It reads 1 bar
